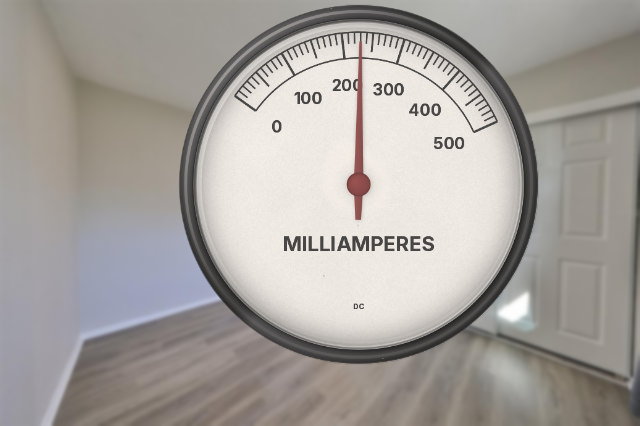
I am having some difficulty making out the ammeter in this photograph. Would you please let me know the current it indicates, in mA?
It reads 230 mA
